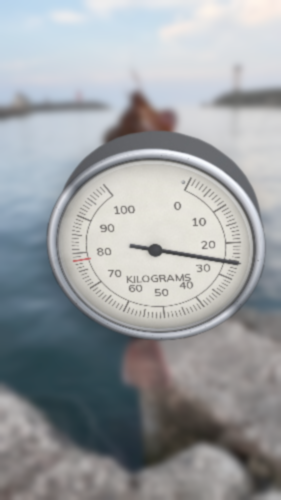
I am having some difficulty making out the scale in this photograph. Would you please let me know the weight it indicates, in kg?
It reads 25 kg
